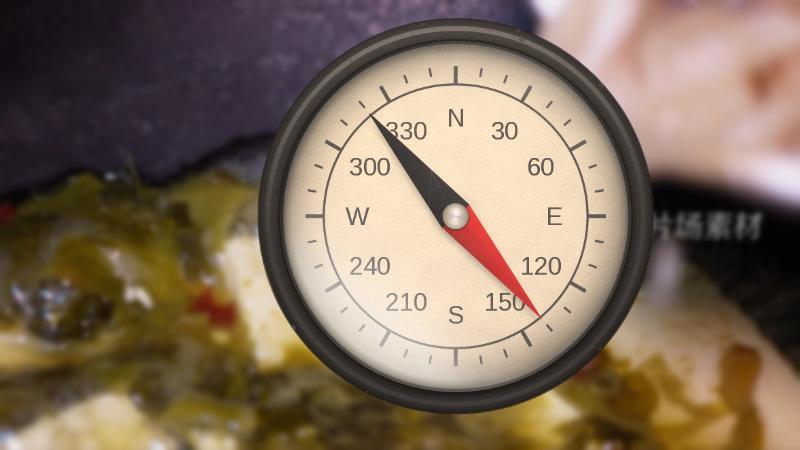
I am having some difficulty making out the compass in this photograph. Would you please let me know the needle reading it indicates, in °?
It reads 140 °
